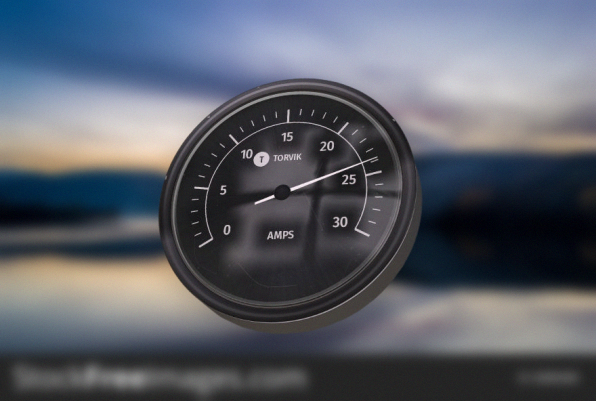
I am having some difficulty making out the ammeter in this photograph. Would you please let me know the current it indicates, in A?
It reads 24 A
